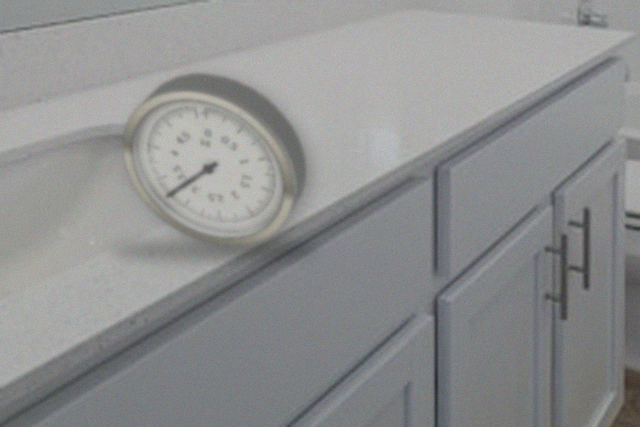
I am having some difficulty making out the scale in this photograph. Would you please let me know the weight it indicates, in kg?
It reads 3.25 kg
